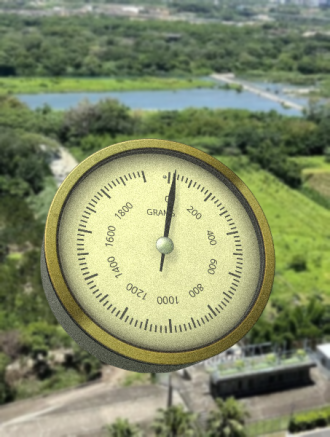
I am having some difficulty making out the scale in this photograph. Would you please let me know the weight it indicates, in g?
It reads 20 g
